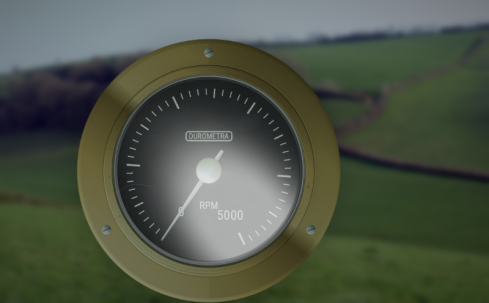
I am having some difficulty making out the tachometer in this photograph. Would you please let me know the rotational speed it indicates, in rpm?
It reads 0 rpm
